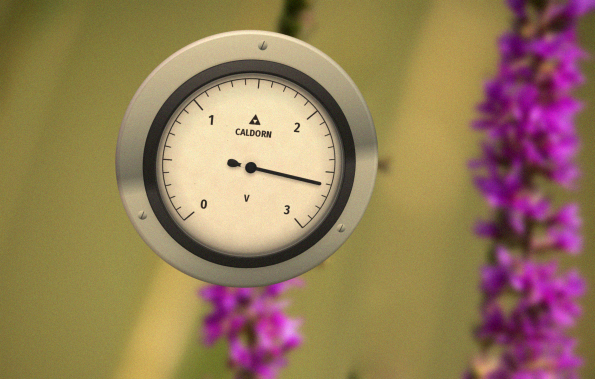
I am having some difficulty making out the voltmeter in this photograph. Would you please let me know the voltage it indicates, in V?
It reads 2.6 V
